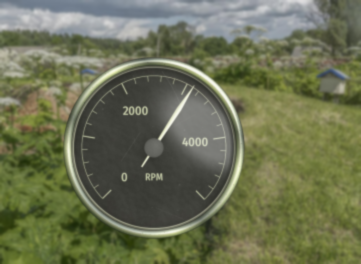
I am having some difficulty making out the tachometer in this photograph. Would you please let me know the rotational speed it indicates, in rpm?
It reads 3100 rpm
